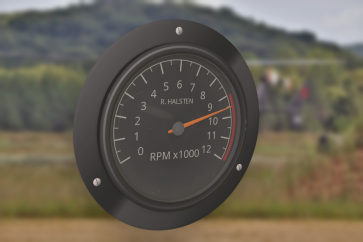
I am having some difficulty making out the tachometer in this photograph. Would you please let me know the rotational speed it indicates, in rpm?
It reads 9500 rpm
